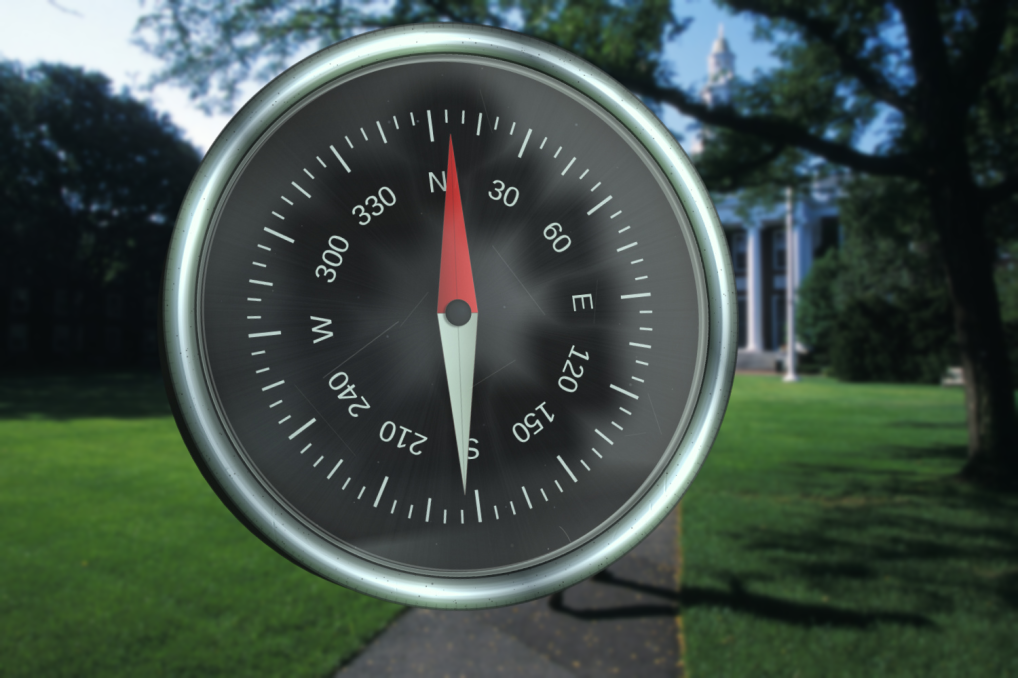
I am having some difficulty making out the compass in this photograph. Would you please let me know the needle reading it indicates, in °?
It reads 5 °
